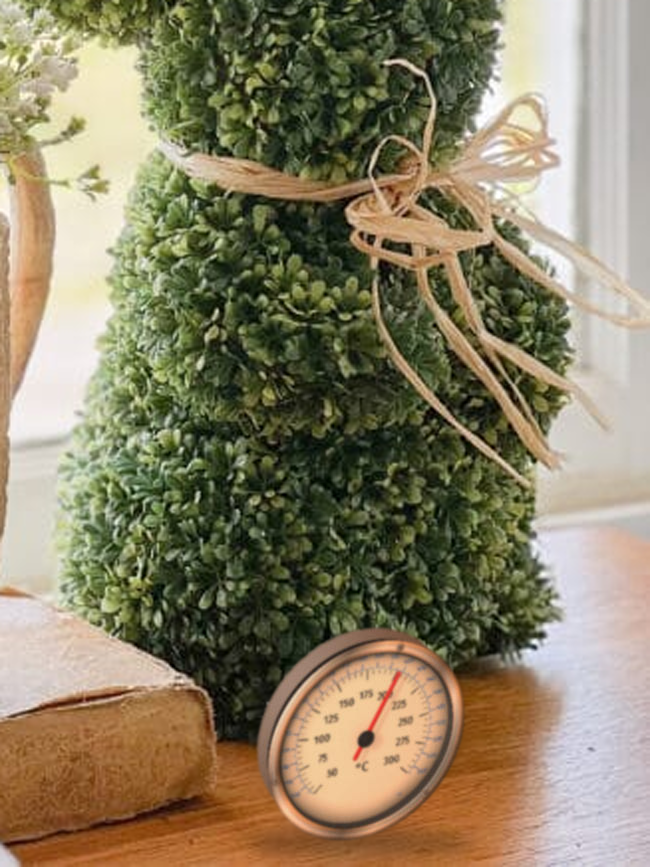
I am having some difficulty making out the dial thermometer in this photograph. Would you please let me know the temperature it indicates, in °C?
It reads 200 °C
